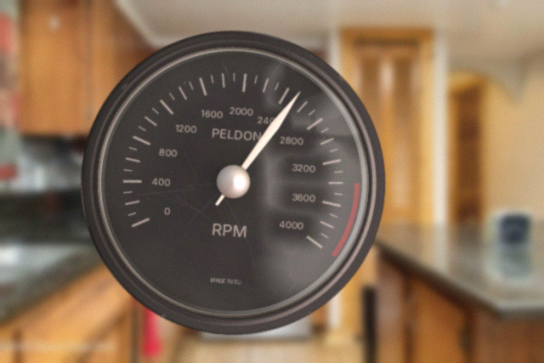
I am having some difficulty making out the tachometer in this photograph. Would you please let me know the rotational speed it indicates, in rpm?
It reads 2500 rpm
